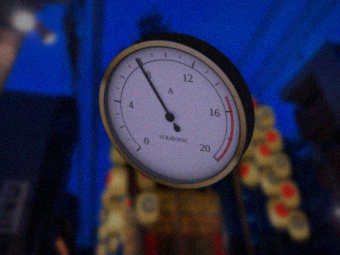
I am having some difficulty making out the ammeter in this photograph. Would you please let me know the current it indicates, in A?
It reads 8 A
